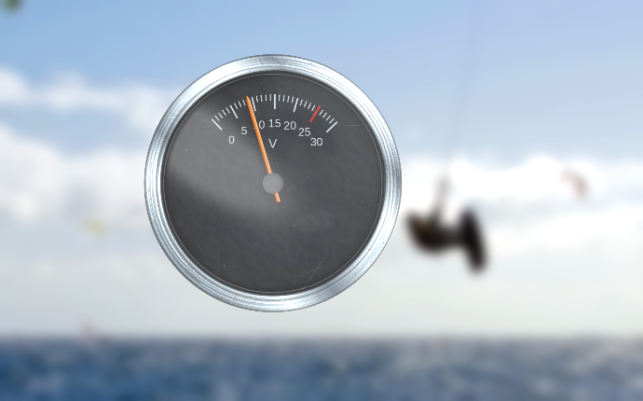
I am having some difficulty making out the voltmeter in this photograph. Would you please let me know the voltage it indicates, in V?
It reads 9 V
